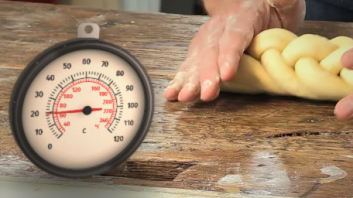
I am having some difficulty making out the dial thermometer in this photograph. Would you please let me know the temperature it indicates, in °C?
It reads 20 °C
